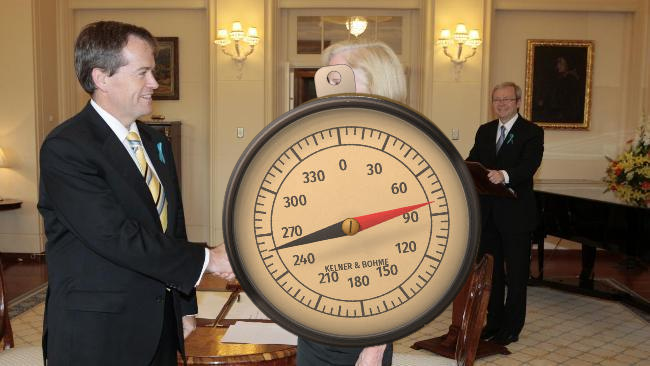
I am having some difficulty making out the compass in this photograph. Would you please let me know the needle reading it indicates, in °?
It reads 80 °
